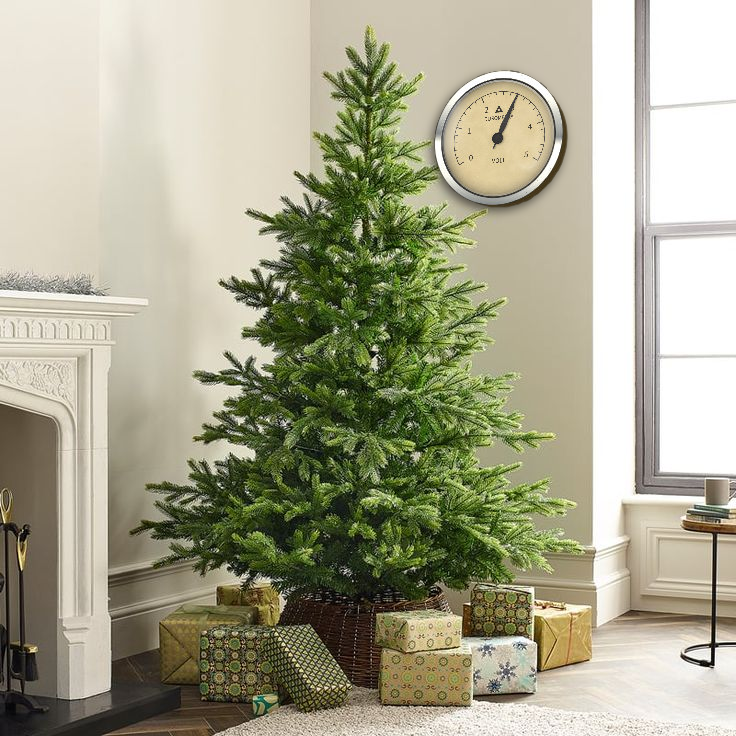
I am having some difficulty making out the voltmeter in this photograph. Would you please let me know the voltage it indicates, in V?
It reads 3 V
